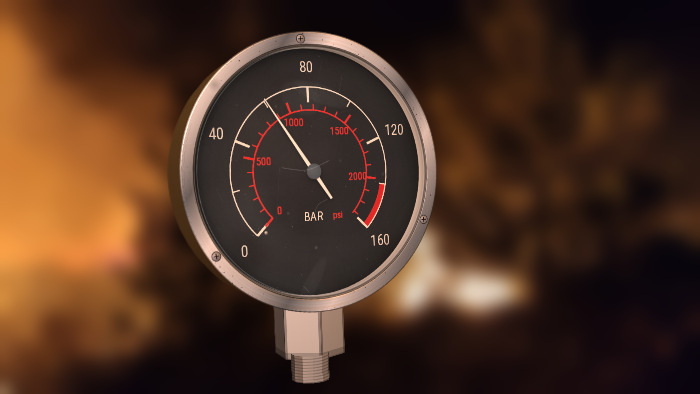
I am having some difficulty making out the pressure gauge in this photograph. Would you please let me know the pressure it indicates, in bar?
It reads 60 bar
